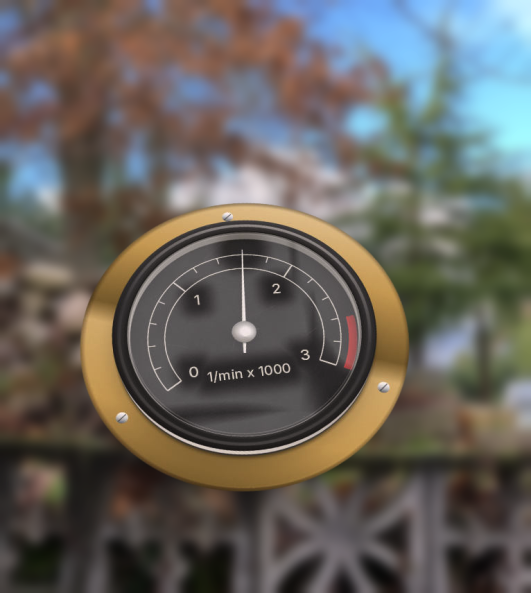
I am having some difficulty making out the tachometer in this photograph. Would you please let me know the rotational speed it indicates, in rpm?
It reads 1600 rpm
